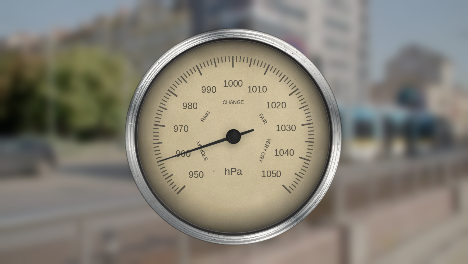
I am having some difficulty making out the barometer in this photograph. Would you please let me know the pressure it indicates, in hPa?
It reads 960 hPa
